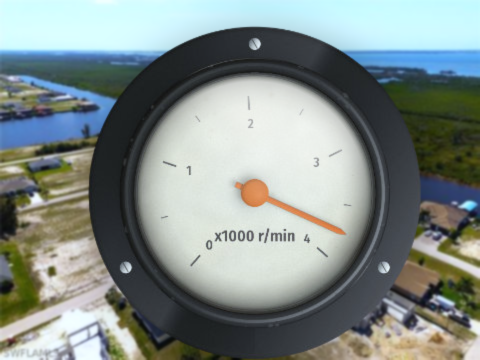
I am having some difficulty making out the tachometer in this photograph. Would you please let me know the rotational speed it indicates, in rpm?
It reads 3750 rpm
